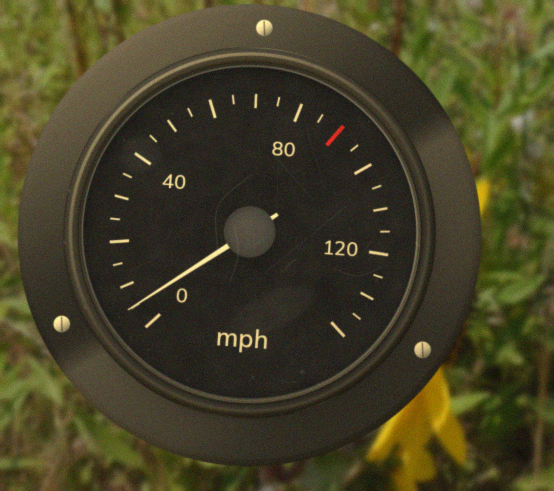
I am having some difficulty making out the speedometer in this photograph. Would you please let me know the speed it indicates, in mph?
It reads 5 mph
